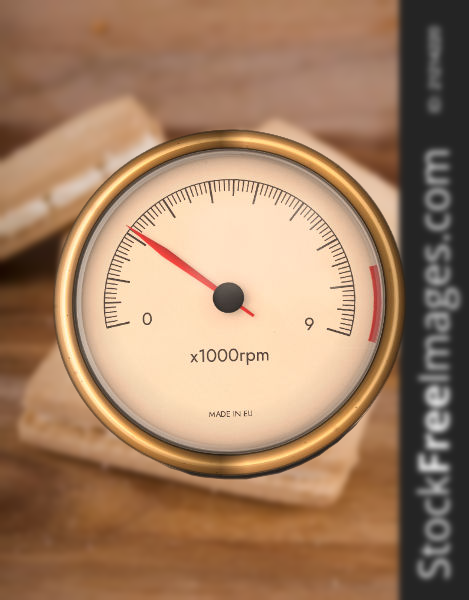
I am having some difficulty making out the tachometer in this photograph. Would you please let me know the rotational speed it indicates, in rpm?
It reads 2100 rpm
